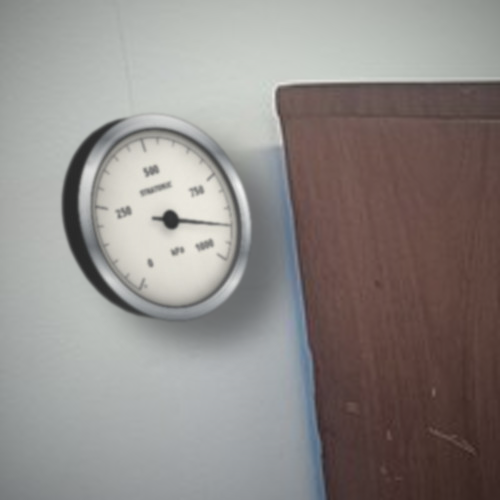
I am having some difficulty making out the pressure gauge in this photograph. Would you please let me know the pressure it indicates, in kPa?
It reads 900 kPa
